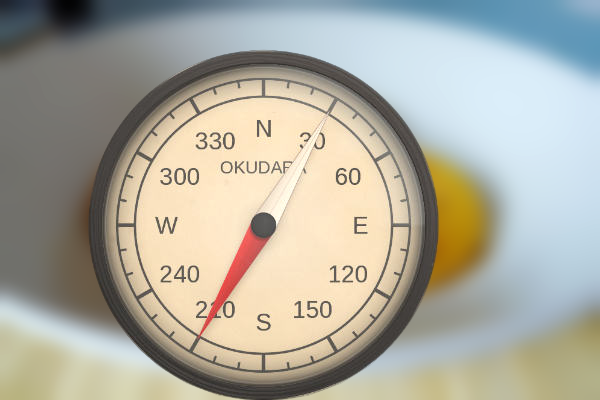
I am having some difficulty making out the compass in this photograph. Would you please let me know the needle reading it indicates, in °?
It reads 210 °
